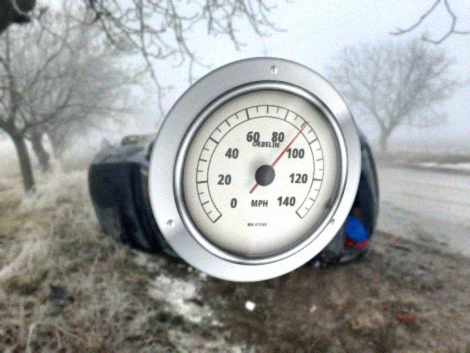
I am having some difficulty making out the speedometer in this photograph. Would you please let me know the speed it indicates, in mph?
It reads 90 mph
